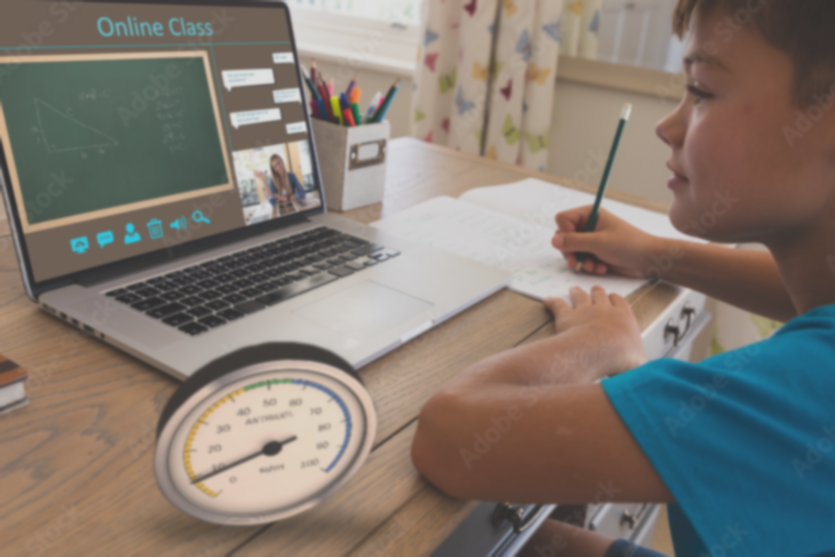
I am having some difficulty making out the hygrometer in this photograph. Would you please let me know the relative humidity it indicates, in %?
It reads 10 %
